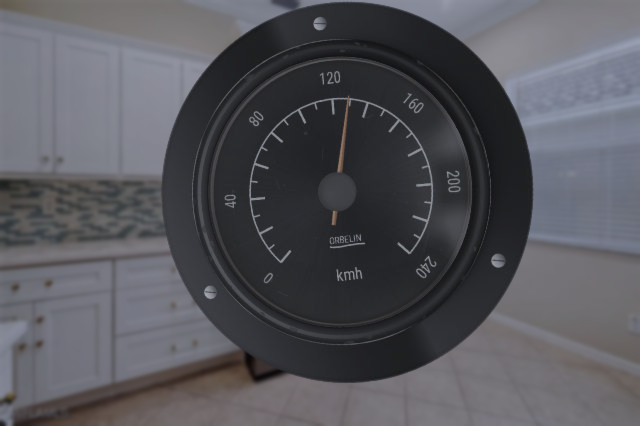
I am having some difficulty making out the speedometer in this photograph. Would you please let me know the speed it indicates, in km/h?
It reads 130 km/h
